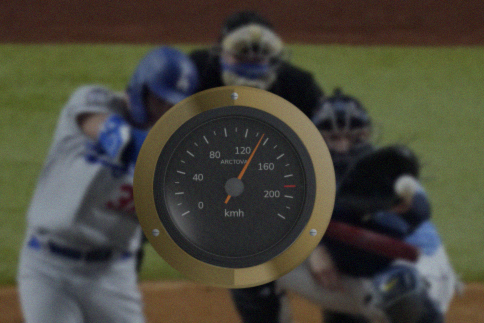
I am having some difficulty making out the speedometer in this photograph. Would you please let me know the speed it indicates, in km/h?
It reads 135 km/h
